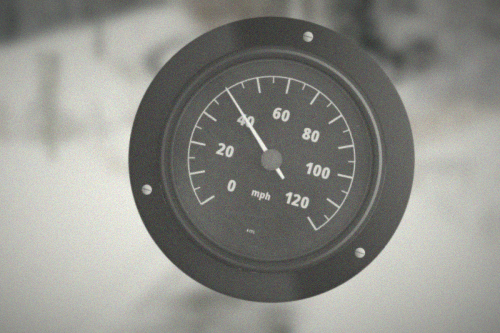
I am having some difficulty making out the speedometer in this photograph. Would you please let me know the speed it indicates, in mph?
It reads 40 mph
